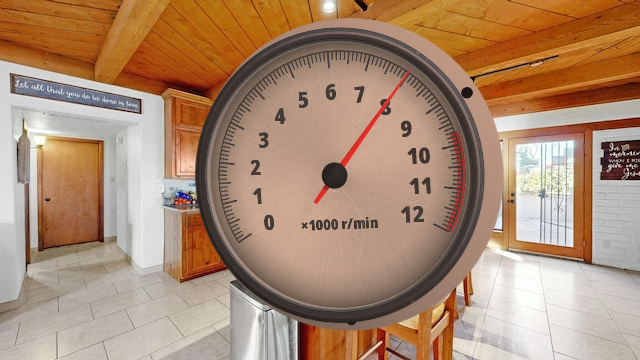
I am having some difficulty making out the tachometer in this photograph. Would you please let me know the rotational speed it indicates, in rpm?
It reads 8000 rpm
